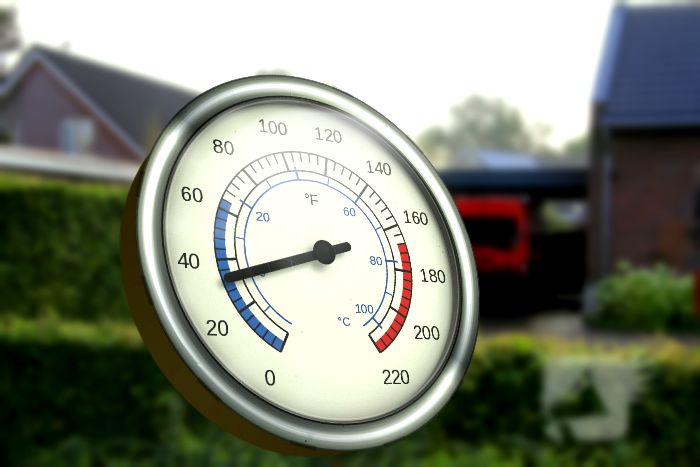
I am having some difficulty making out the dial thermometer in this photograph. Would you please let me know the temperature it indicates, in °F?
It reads 32 °F
